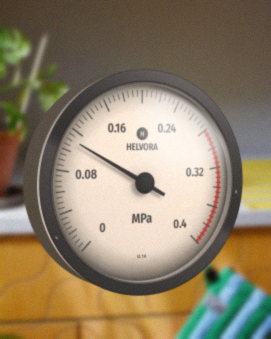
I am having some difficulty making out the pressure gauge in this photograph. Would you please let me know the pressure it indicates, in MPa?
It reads 0.11 MPa
